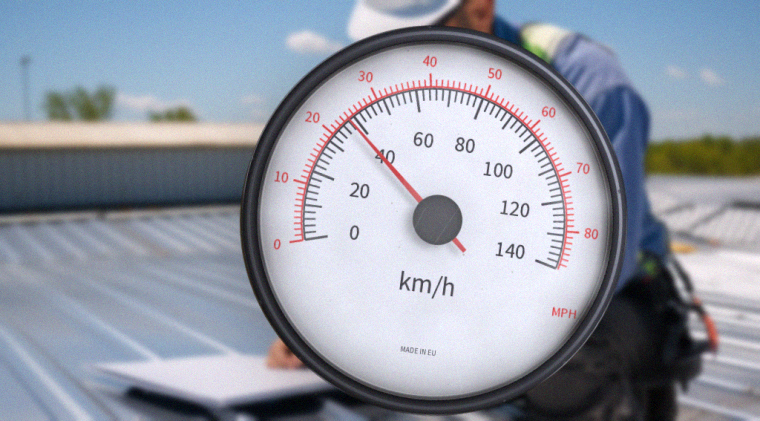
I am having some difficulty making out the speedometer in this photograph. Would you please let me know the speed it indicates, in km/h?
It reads 38 km/h
